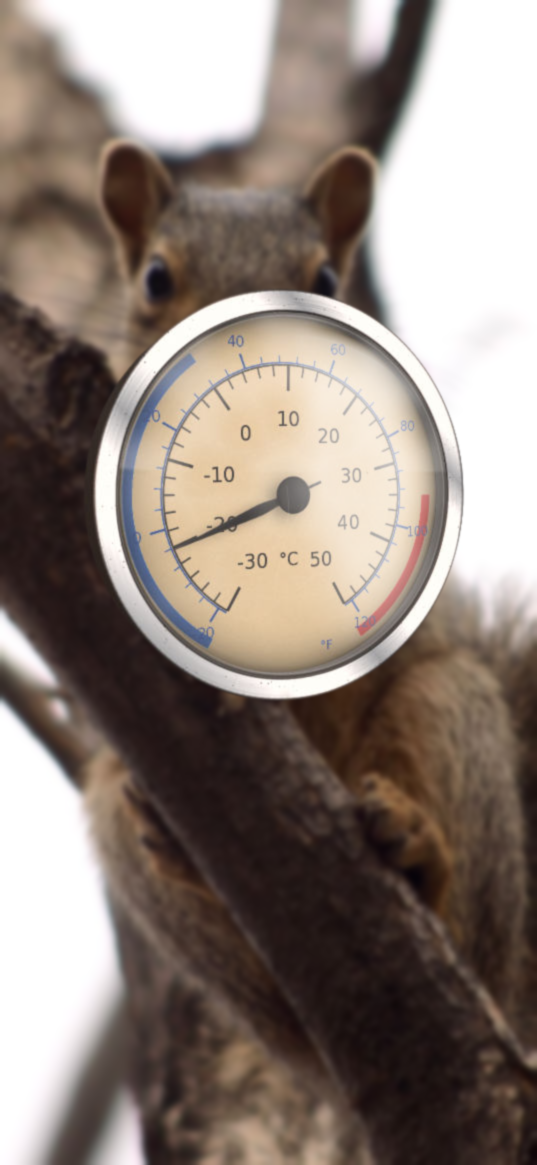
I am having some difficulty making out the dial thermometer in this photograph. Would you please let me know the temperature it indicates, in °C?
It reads -20 °C
